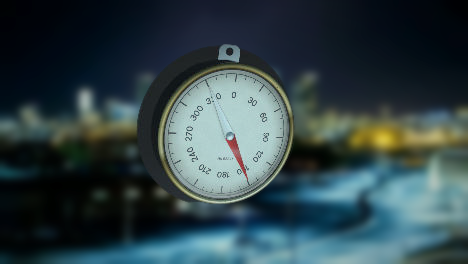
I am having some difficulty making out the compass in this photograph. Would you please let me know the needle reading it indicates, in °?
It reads 150 °
